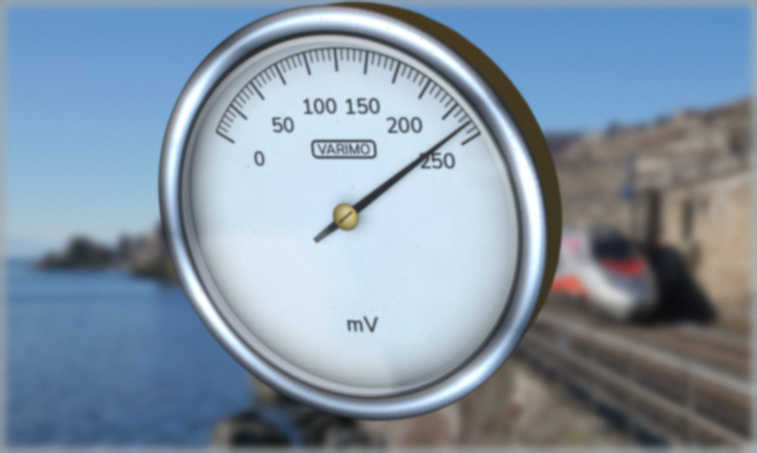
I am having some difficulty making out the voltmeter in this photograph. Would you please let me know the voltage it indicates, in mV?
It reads 240 mV
